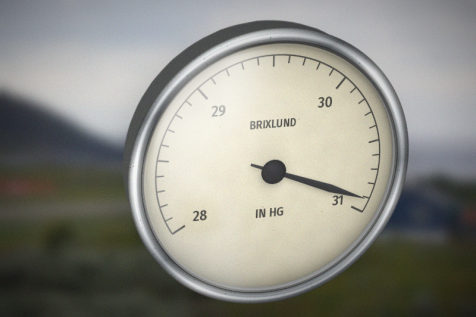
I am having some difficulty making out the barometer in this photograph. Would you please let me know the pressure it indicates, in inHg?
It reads 30.9 inHg
